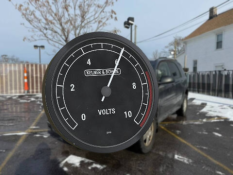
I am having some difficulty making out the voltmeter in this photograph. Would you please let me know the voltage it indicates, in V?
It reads 6 V
